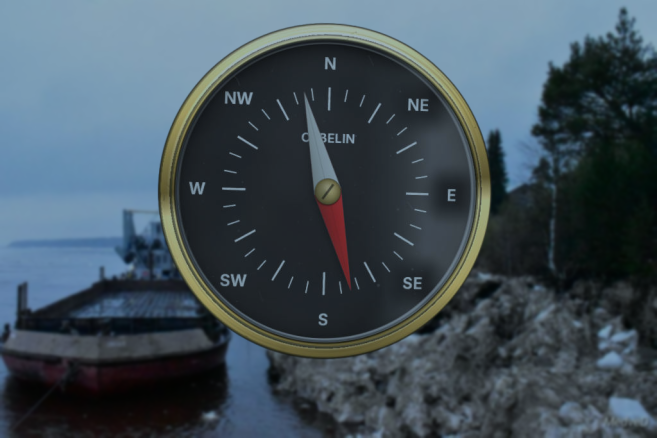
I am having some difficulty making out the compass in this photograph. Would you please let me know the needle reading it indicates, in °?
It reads 165 °
